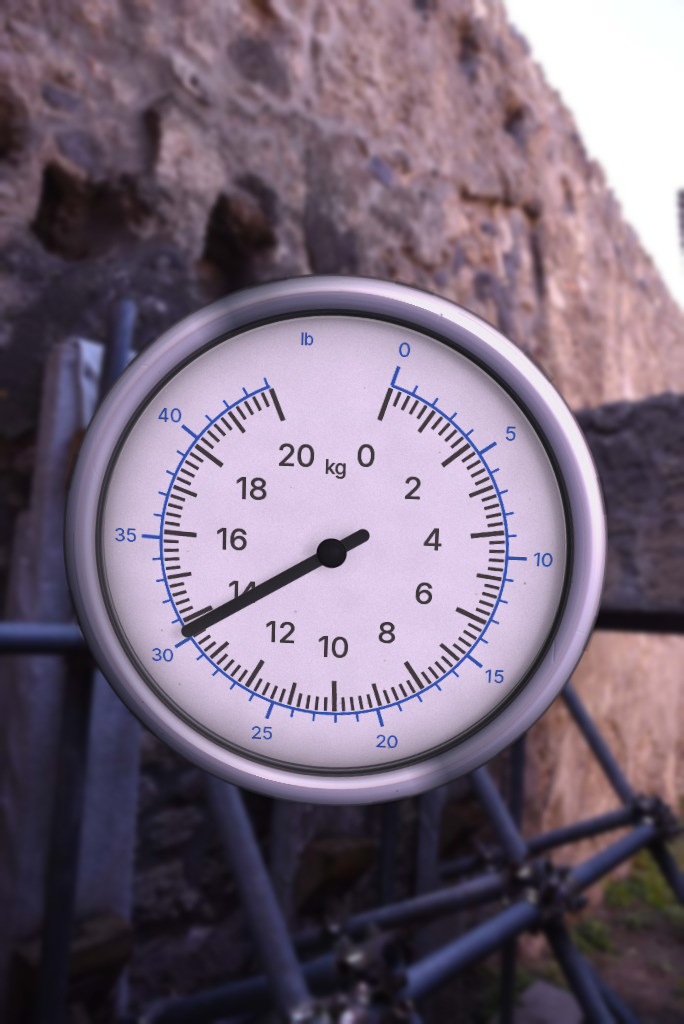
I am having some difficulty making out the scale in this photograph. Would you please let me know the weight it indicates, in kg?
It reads 13.8 kg
